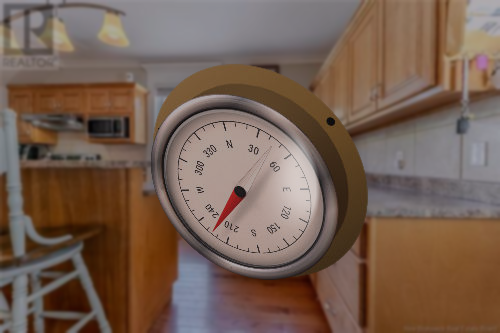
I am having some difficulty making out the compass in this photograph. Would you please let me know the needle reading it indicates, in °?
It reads 225 °
